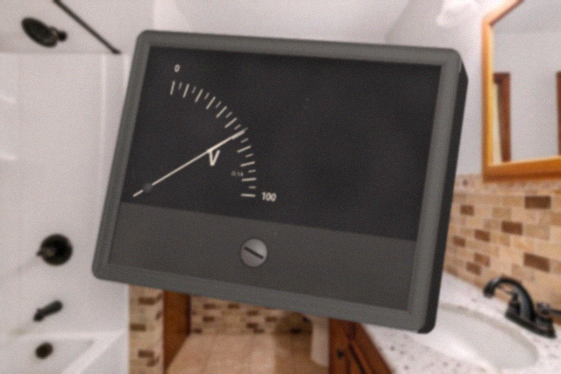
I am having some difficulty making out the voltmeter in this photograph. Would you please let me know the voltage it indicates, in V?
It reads 60 V
